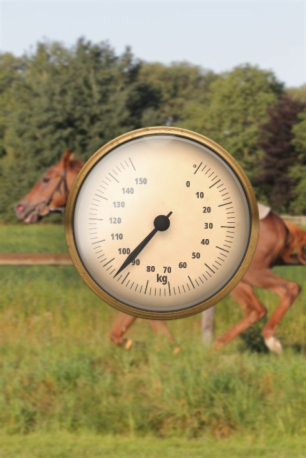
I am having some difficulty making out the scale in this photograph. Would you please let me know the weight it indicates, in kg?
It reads 94 kg
